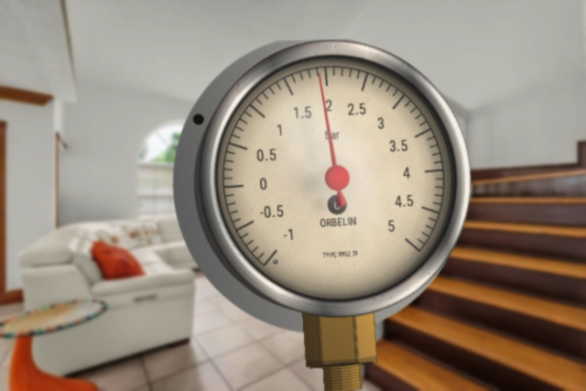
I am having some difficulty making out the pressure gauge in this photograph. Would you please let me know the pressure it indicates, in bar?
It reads 1.9 bar
